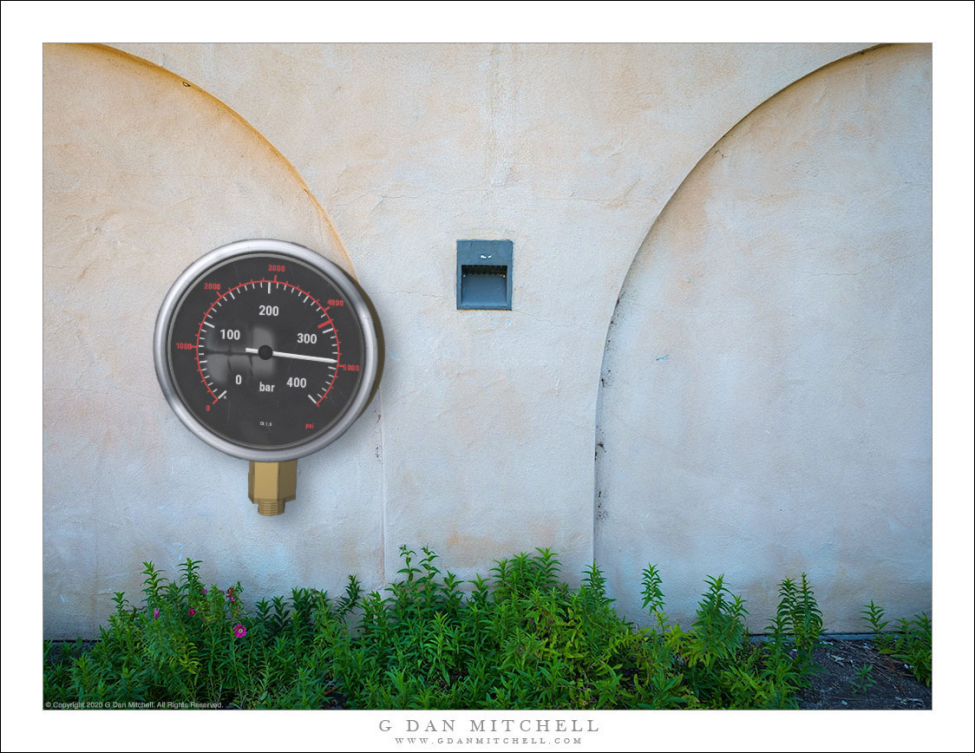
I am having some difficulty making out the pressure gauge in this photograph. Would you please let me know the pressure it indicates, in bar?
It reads 340 bar
